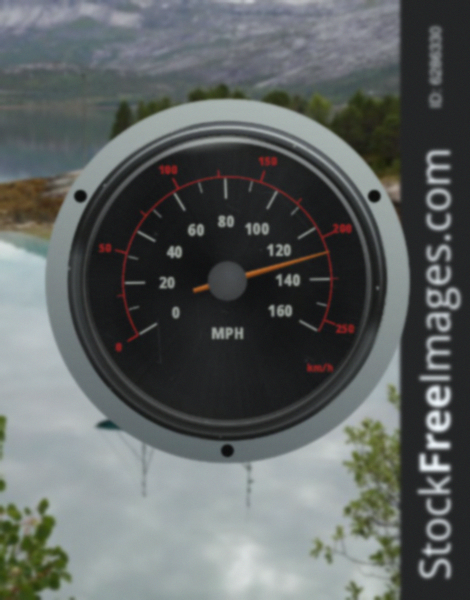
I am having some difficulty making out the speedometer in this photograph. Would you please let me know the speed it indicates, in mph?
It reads 130 mph
